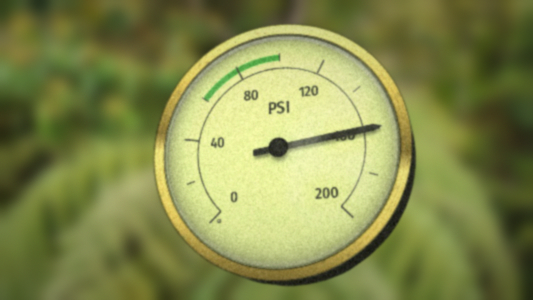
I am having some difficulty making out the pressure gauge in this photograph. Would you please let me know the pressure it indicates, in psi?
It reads 160 psi
